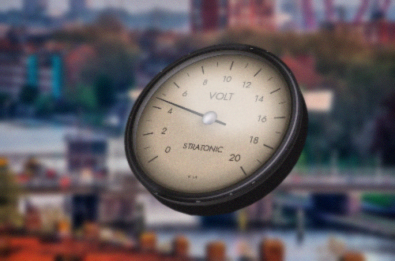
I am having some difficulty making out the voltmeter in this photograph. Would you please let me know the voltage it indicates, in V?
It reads 4.5 V
